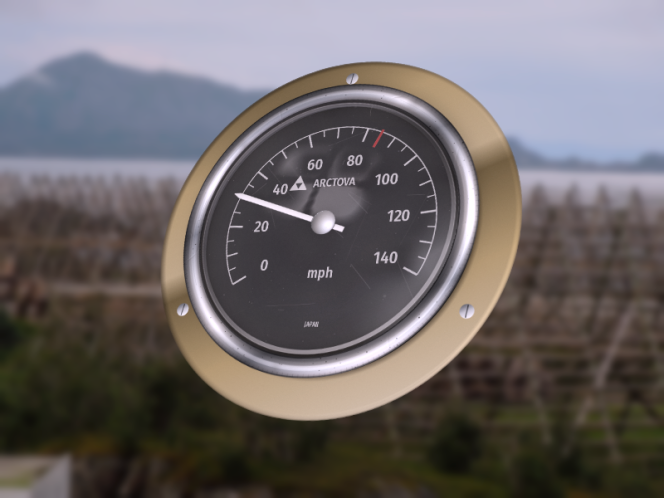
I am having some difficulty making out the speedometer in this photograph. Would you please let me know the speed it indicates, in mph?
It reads 30 mph
